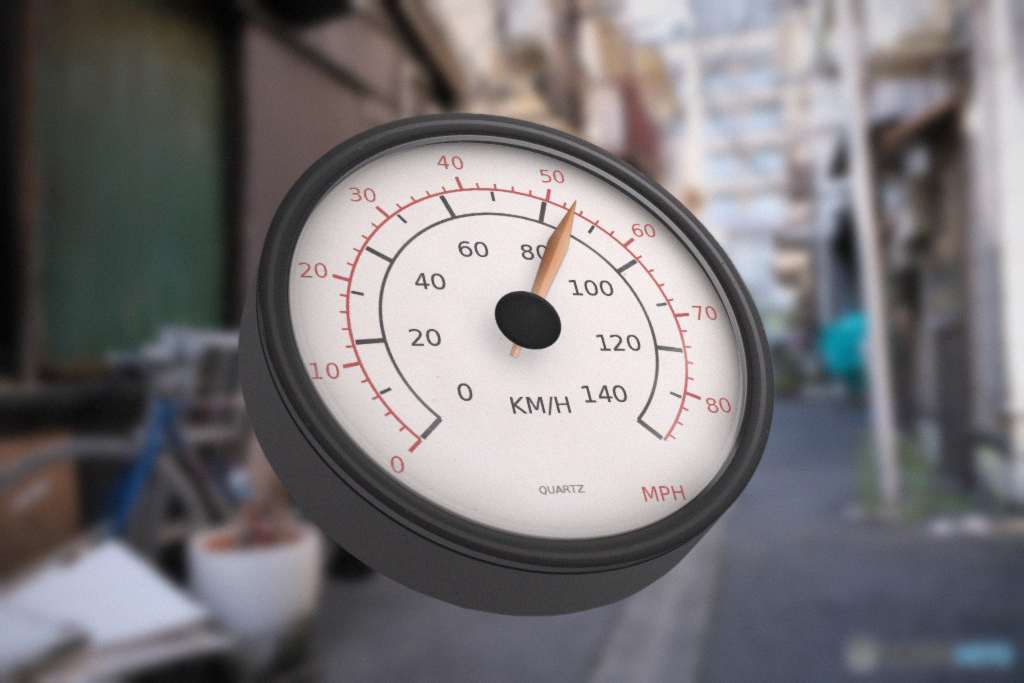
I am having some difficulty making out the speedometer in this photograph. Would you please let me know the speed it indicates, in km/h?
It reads 85 km/h
